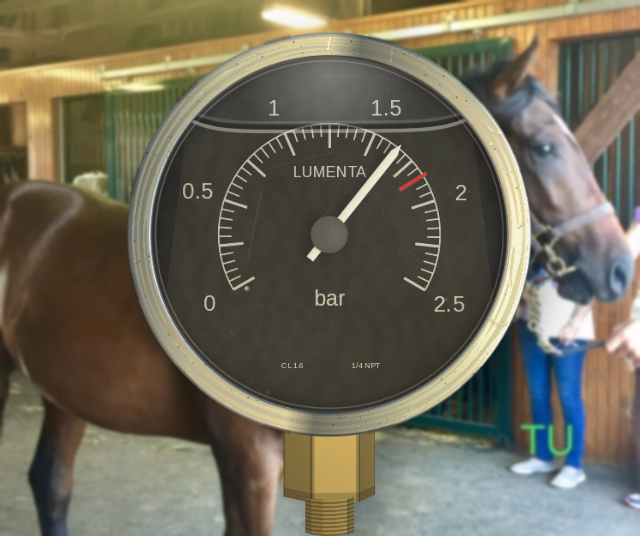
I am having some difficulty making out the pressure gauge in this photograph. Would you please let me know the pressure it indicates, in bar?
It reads 1.65 bar
